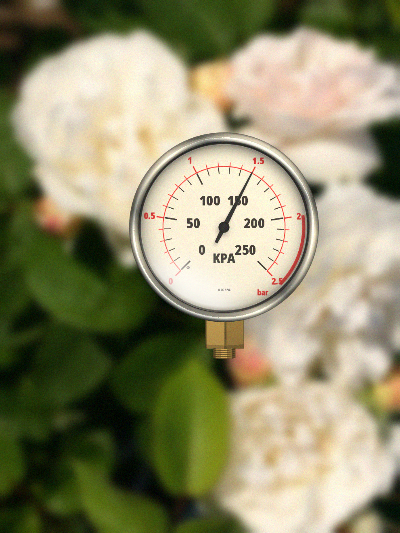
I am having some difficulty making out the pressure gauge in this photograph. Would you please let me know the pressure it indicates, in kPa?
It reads 150 kPa
